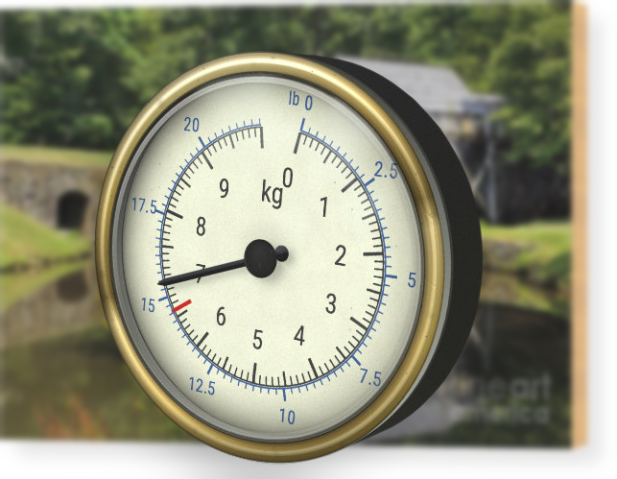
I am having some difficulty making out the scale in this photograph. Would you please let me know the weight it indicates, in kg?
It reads 7 kg
